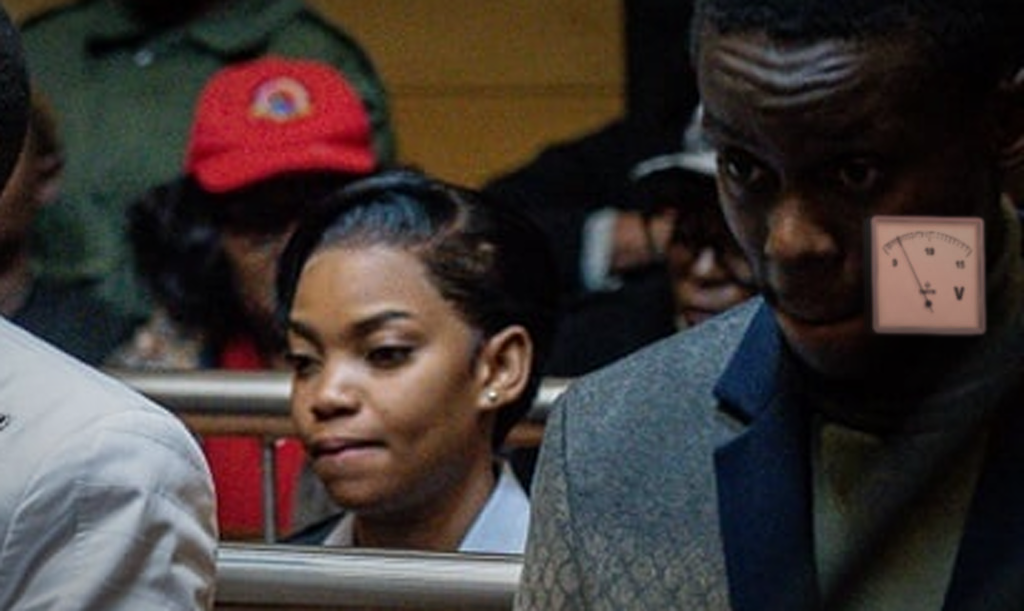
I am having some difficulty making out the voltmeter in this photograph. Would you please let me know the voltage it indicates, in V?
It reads 5 V
